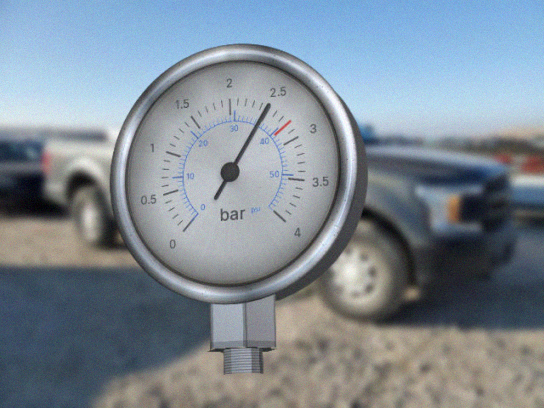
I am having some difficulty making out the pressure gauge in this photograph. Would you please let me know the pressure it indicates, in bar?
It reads 2.5 bar
